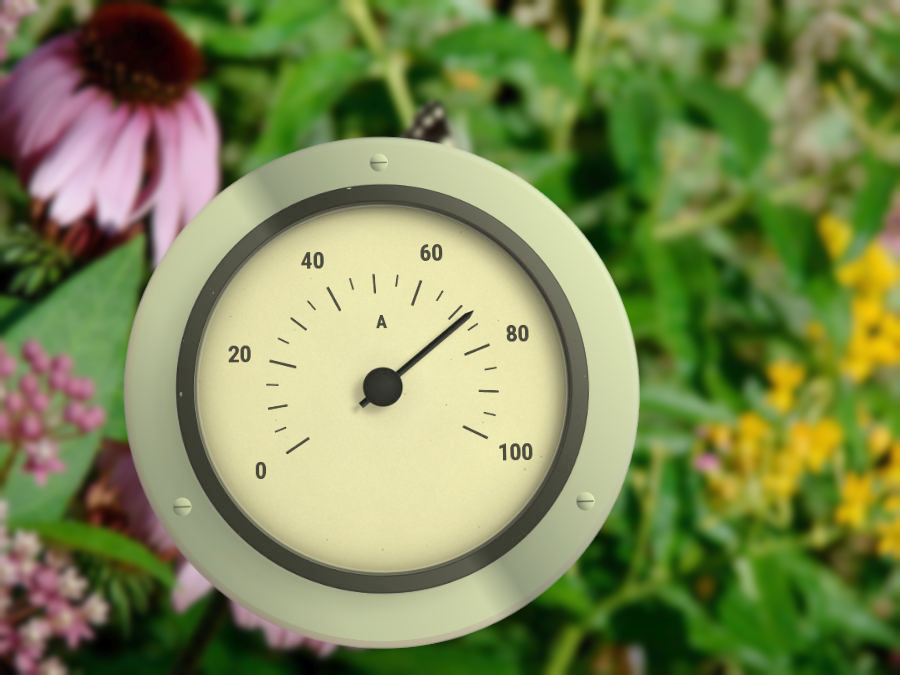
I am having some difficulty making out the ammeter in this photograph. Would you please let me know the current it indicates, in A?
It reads 72.5 A
